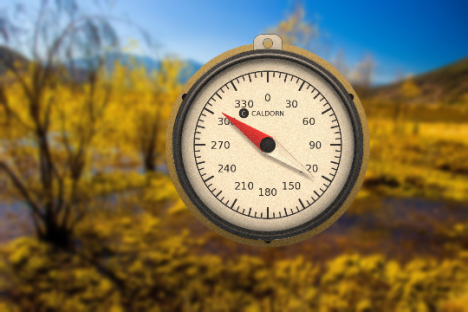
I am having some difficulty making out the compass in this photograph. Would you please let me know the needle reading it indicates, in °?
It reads 305 °
